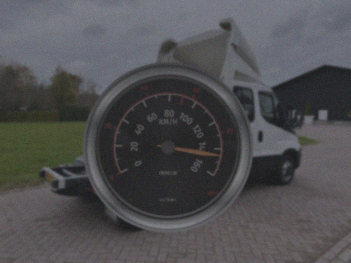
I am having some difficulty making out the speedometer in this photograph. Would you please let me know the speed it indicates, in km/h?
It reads 145 km/h
